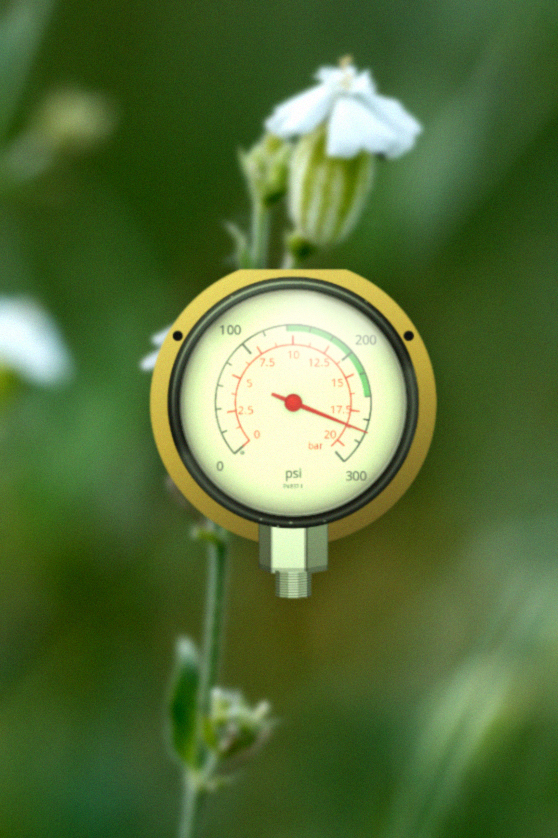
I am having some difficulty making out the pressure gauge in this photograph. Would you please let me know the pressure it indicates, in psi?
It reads 270 psi
